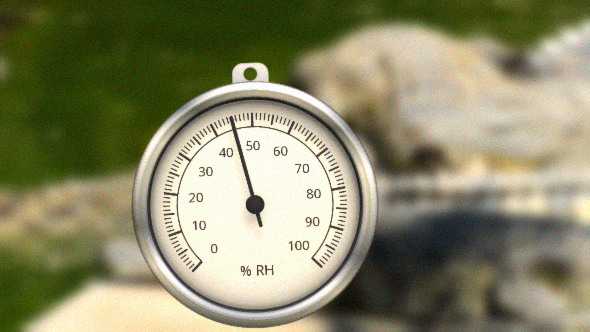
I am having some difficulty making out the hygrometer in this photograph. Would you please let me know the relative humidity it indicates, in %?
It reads 45 %
